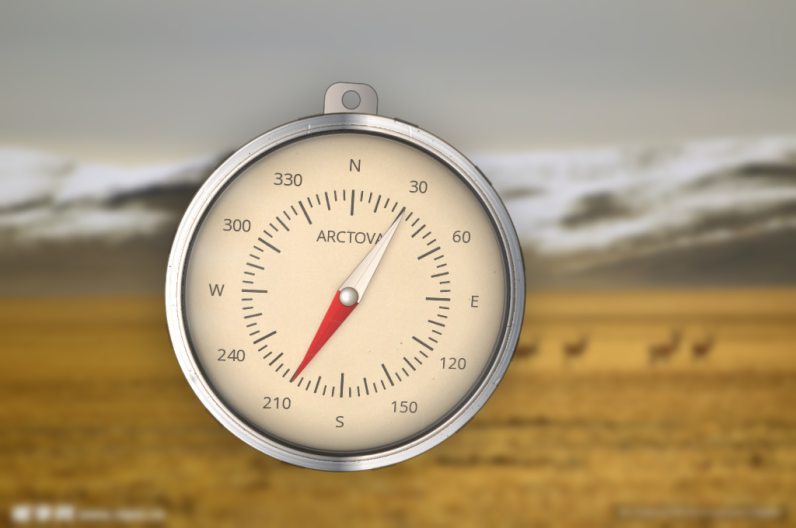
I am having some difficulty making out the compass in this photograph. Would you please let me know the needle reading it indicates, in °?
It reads 210 °
